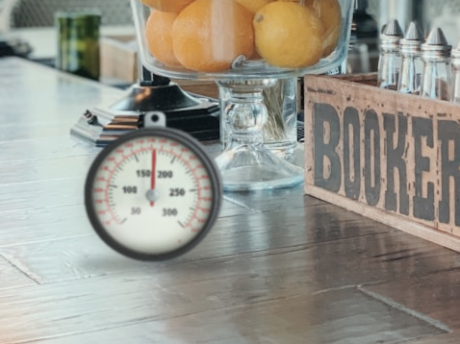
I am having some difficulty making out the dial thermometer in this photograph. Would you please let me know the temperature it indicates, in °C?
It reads 175 °C
